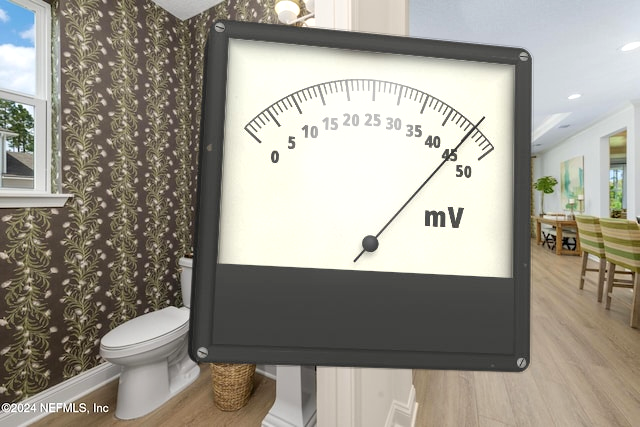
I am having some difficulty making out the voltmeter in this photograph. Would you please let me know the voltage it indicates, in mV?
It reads 45 mV
